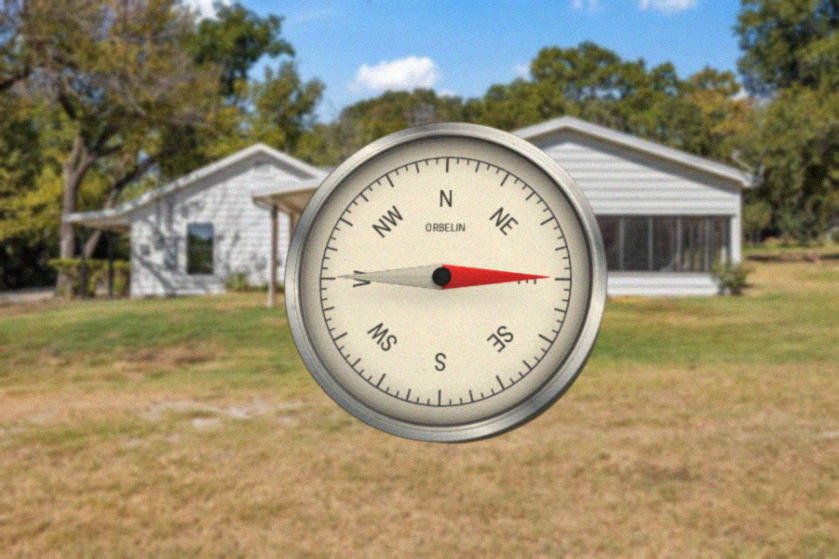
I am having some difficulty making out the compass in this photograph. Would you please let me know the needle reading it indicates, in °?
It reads 90 °
